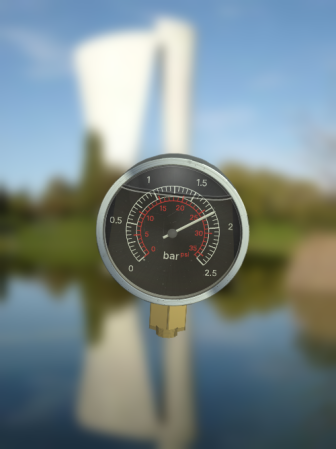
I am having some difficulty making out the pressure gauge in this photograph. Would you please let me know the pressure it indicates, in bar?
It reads 1.8 bar
